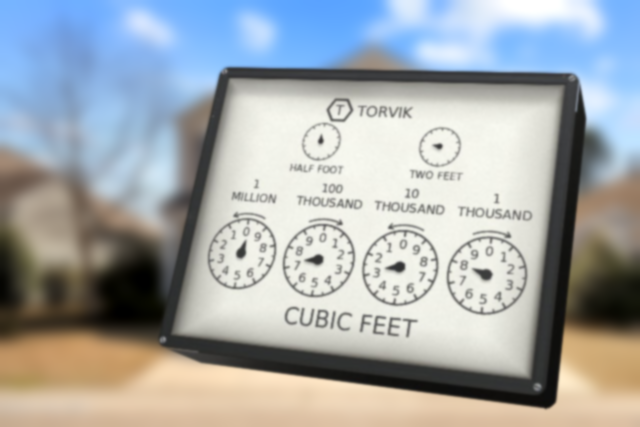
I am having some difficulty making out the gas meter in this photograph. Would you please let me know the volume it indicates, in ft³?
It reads 972800 ft³
